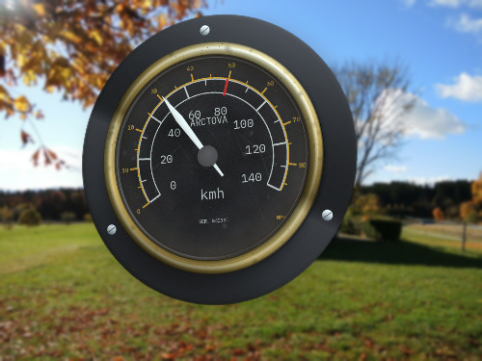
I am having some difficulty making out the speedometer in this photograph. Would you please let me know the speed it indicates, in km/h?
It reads 50 km/h
